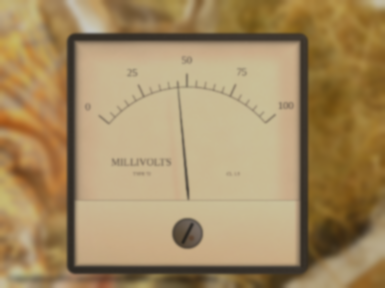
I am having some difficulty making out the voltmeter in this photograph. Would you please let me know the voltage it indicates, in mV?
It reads 45 mV
